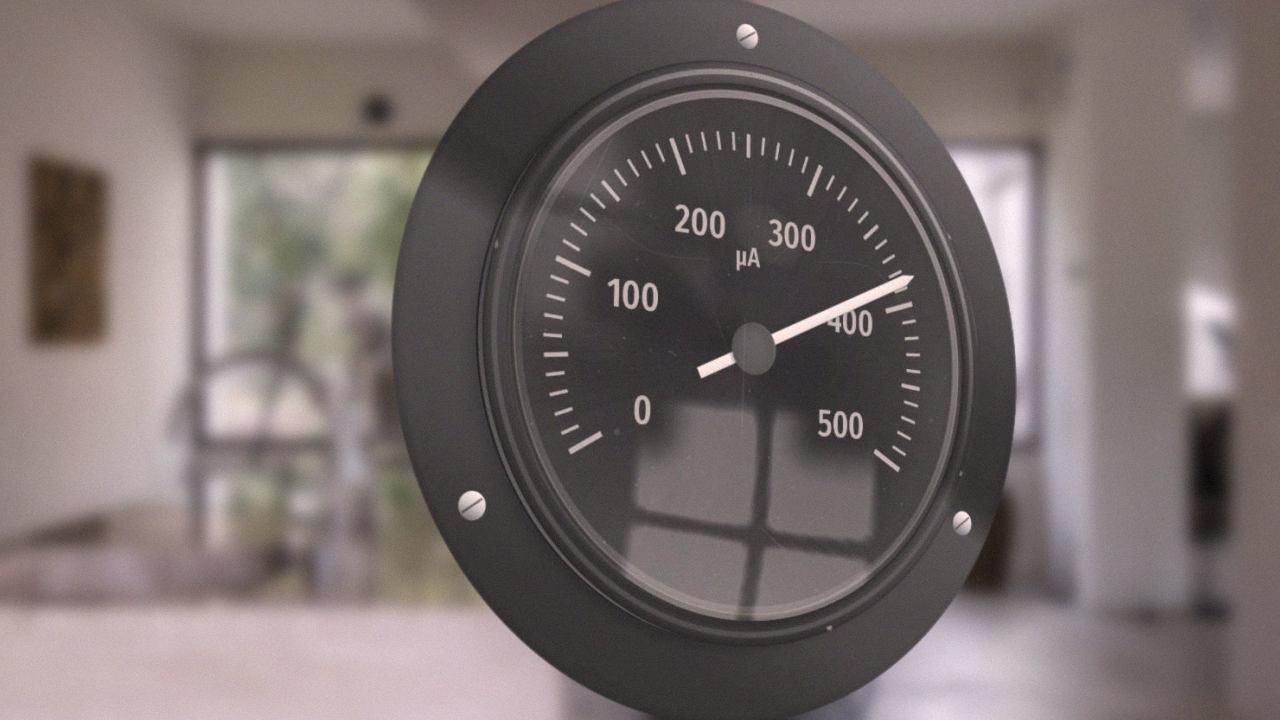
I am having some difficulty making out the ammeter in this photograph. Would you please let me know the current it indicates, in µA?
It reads 385 µA
